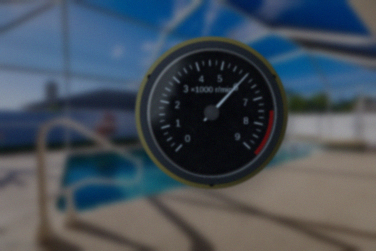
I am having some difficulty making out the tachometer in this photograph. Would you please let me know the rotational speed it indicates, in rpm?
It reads 6000 rpm
